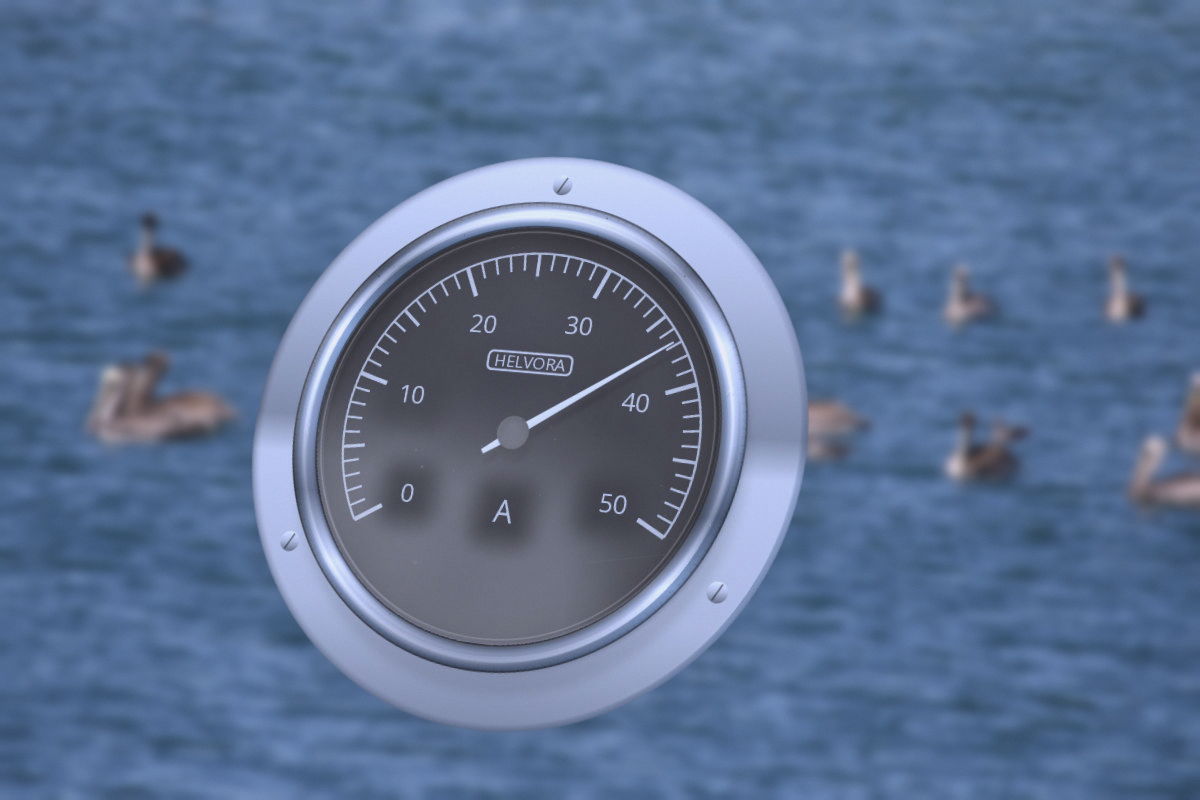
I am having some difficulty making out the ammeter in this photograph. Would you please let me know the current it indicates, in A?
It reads 37 A
